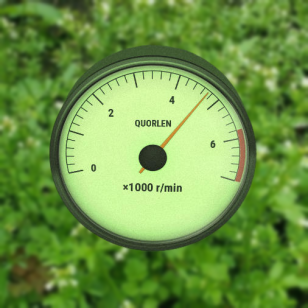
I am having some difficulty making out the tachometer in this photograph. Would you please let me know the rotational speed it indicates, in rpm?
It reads 4700 rpm
